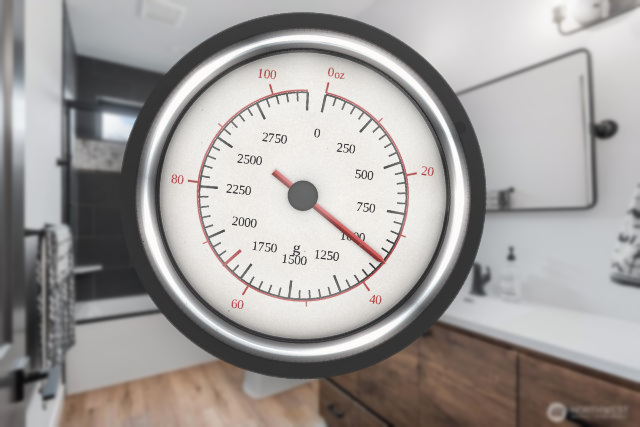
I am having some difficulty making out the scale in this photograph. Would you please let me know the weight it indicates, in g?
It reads 1000 g
